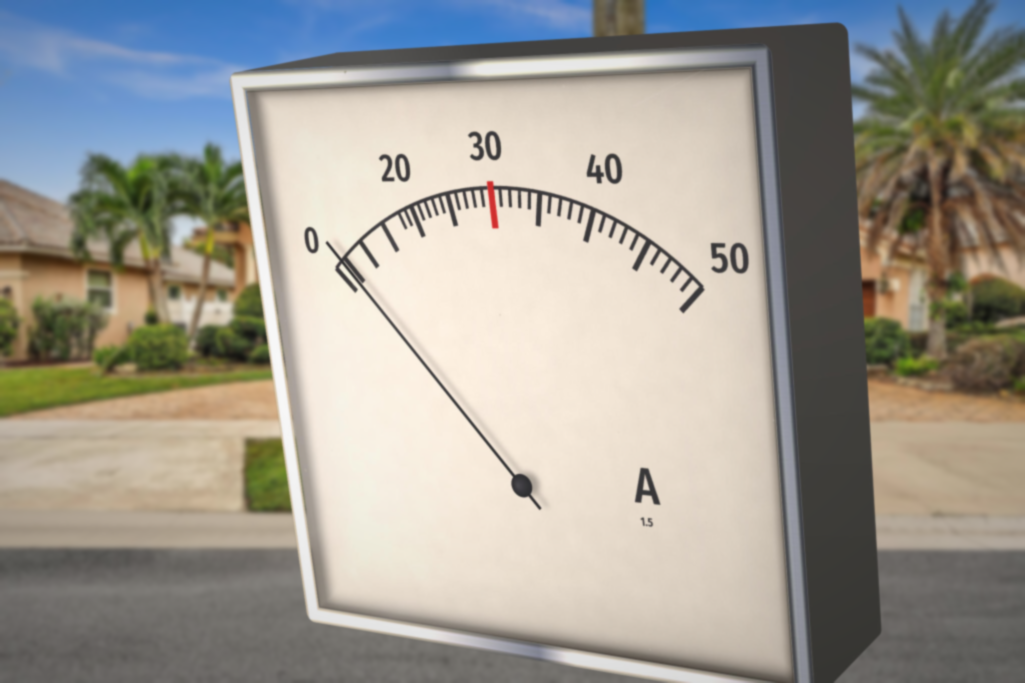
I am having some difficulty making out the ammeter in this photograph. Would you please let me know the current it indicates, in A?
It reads 5 A
